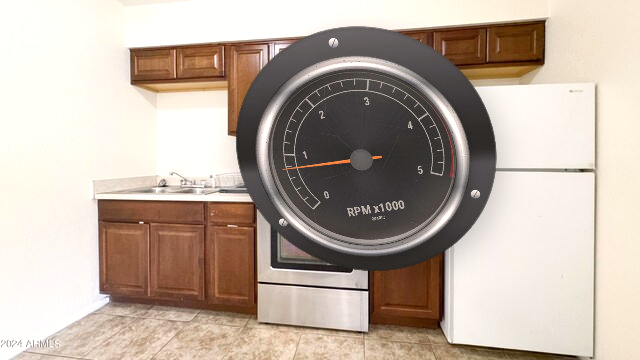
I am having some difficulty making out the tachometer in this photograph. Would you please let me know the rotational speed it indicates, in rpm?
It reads 800 rpm
